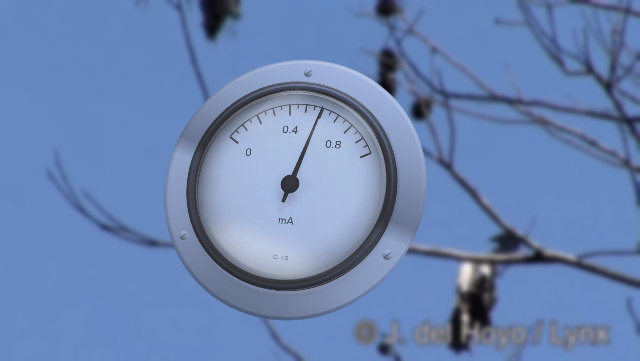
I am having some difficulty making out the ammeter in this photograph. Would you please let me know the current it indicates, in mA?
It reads 0.6 mA
